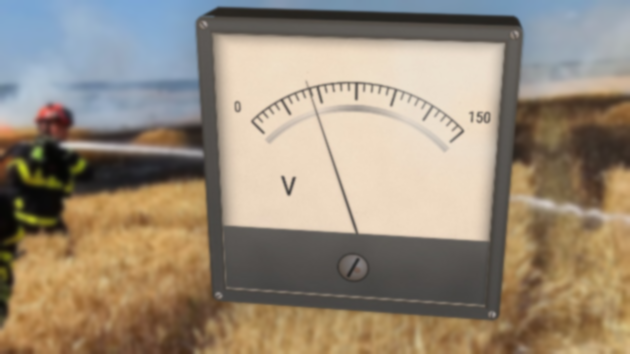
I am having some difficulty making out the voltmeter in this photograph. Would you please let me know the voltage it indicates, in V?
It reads 45 V
